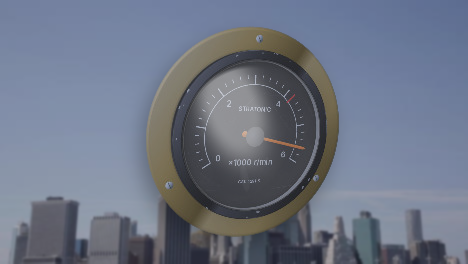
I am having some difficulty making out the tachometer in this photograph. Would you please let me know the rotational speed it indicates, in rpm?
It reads 5600 rpm
